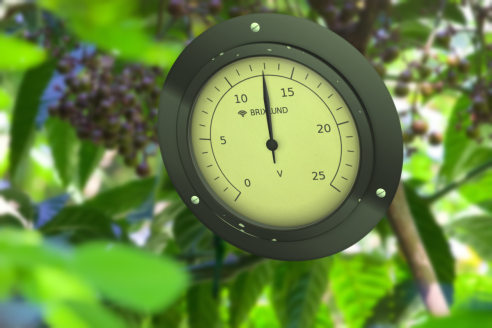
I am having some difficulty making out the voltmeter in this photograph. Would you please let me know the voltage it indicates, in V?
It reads 13 V
